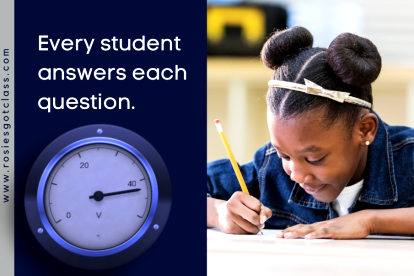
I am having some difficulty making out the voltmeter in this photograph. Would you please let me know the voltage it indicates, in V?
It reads 42.5 V
